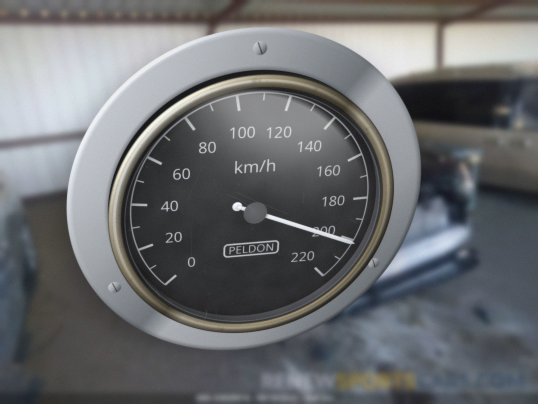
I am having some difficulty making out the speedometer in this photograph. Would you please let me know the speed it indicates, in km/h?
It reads 200 km/h
